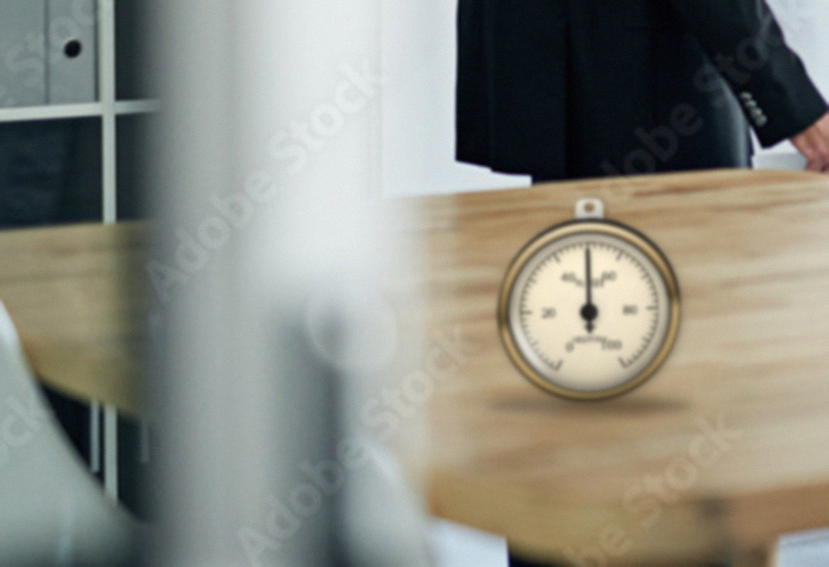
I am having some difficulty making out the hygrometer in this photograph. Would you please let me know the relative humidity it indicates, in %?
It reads 50 %
